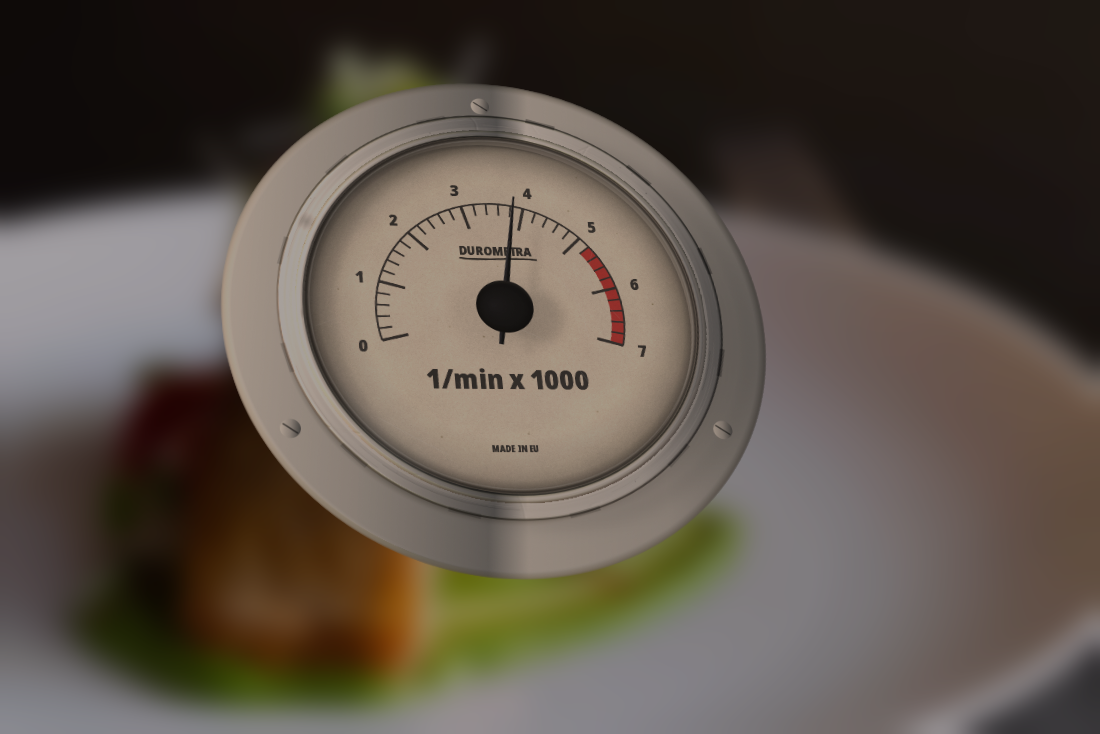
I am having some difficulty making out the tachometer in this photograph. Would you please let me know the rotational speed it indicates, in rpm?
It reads 3800 rpm
